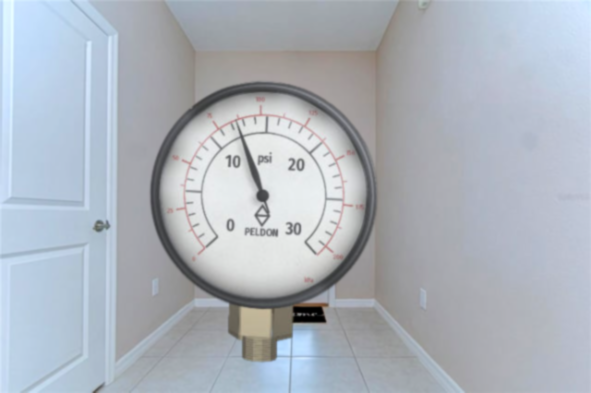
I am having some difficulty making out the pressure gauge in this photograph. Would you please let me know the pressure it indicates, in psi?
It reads 12.5 psi
